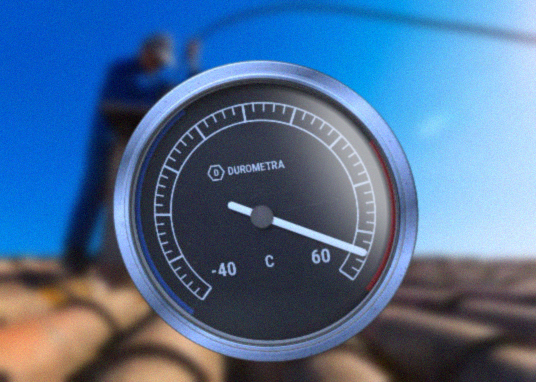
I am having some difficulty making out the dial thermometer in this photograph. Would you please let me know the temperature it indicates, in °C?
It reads 54 °C
